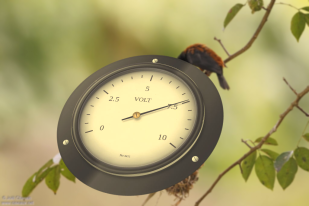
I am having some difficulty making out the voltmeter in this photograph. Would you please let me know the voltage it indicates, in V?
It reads 7.5 V
